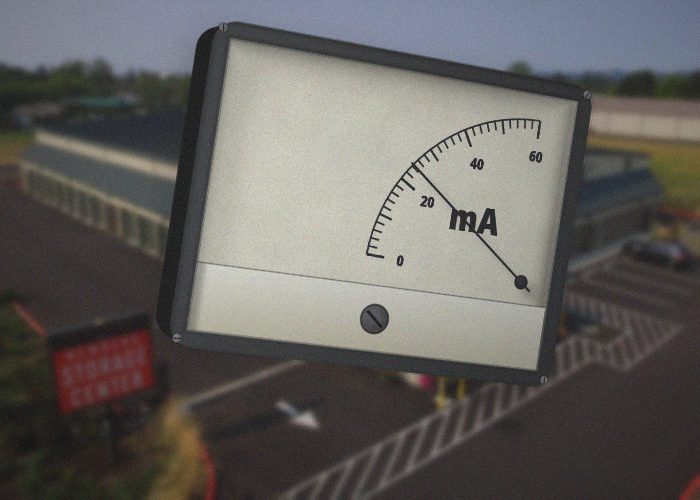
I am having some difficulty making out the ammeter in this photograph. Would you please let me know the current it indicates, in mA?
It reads 24 mA
